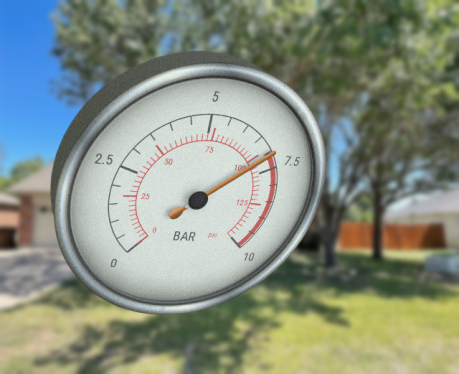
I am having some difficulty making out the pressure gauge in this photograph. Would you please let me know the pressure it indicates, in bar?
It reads 7 bar
